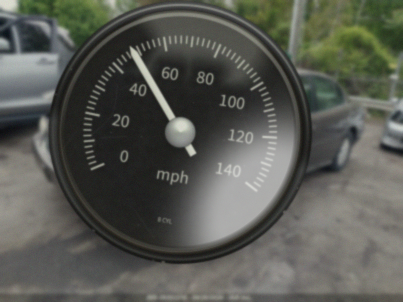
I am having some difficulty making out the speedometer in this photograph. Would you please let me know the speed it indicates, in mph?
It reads 48 mph
